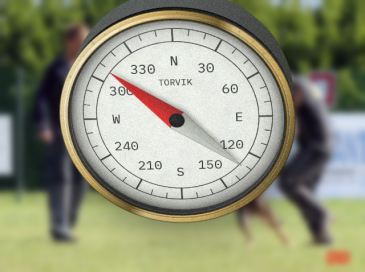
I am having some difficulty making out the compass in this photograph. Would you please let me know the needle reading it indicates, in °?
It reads 310 °
